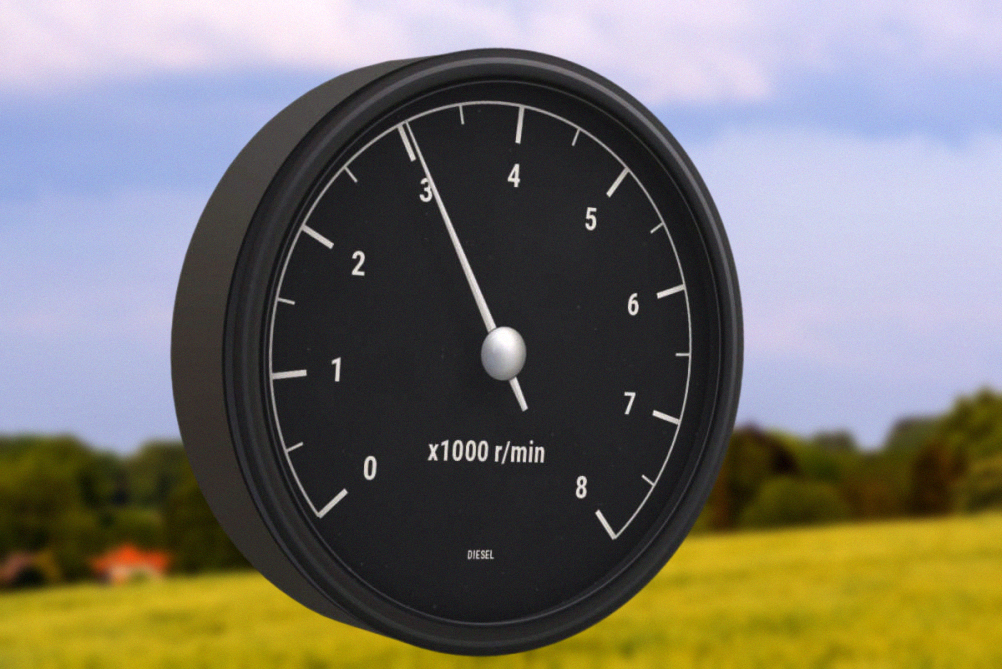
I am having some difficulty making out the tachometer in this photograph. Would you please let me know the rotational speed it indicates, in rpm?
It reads 3000 rpm
